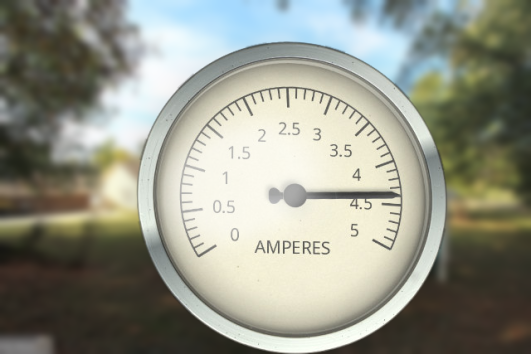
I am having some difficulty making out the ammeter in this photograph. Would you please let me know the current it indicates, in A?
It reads 4.4 A
